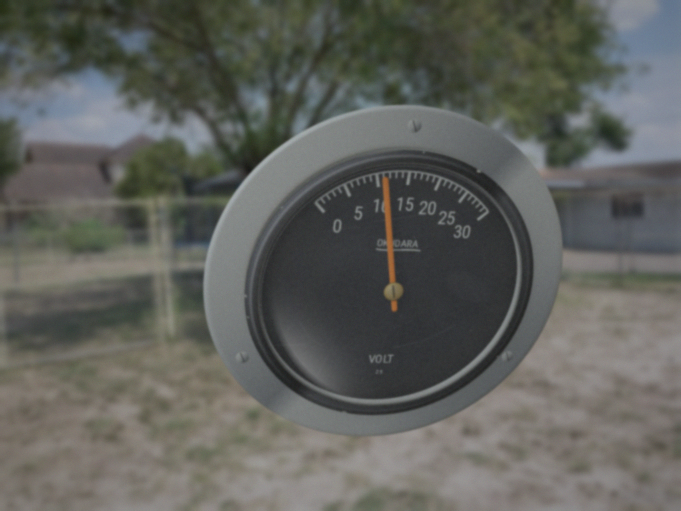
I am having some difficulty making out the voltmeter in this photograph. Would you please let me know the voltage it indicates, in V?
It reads 11 V
